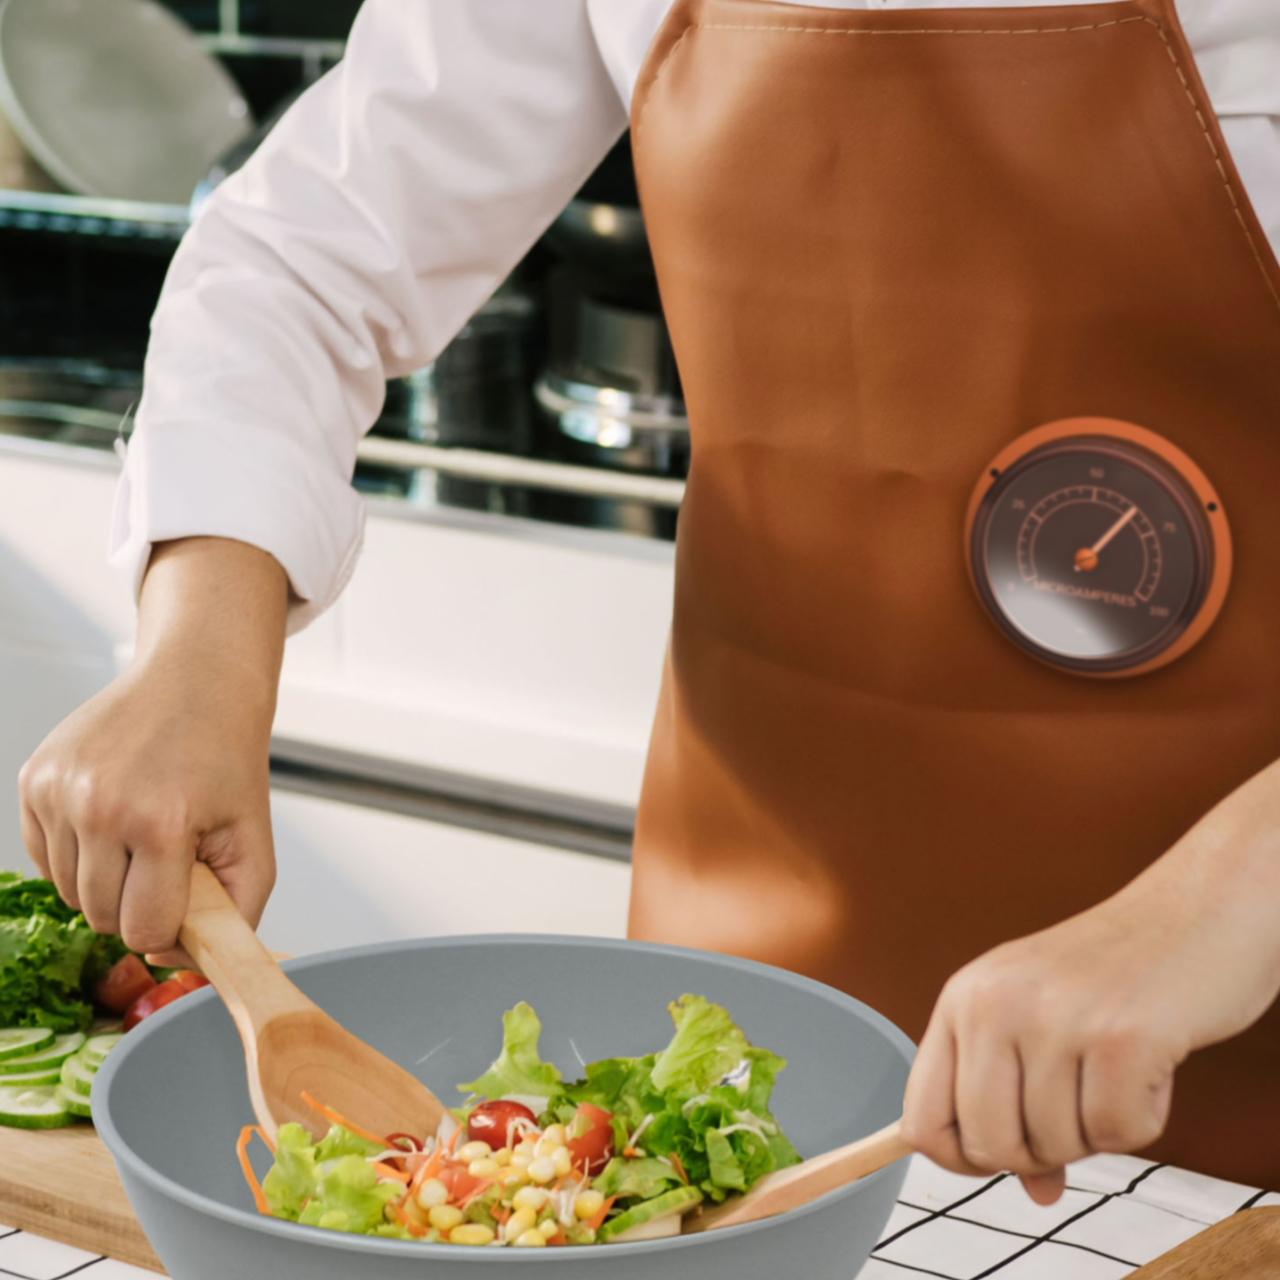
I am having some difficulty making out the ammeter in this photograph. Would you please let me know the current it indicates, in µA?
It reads 65 µA
